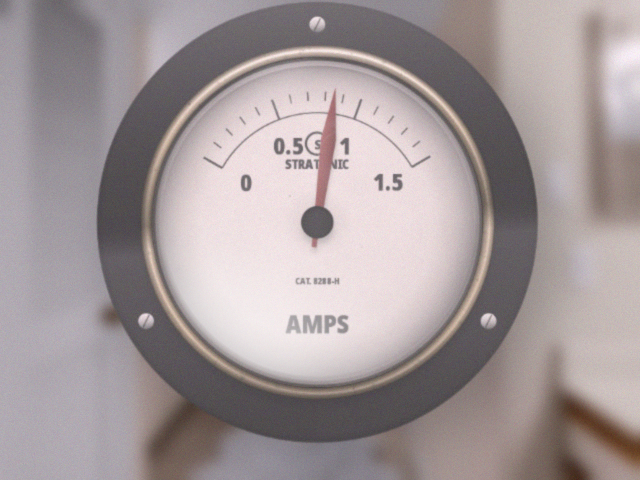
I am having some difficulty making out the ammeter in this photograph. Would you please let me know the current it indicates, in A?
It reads 0.85 A
